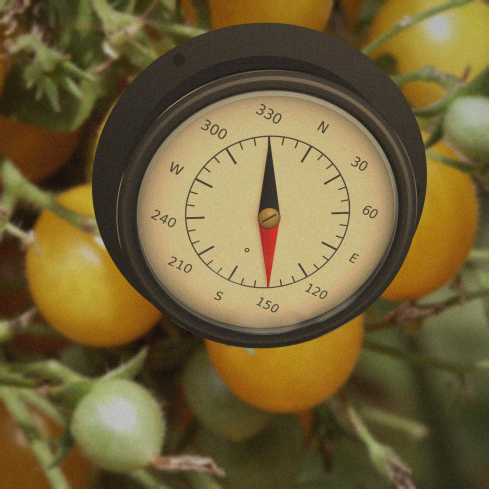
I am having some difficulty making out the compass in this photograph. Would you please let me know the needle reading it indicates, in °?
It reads 150 °
